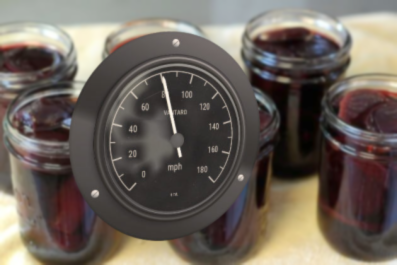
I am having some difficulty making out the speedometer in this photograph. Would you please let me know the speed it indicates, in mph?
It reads 80 mph
